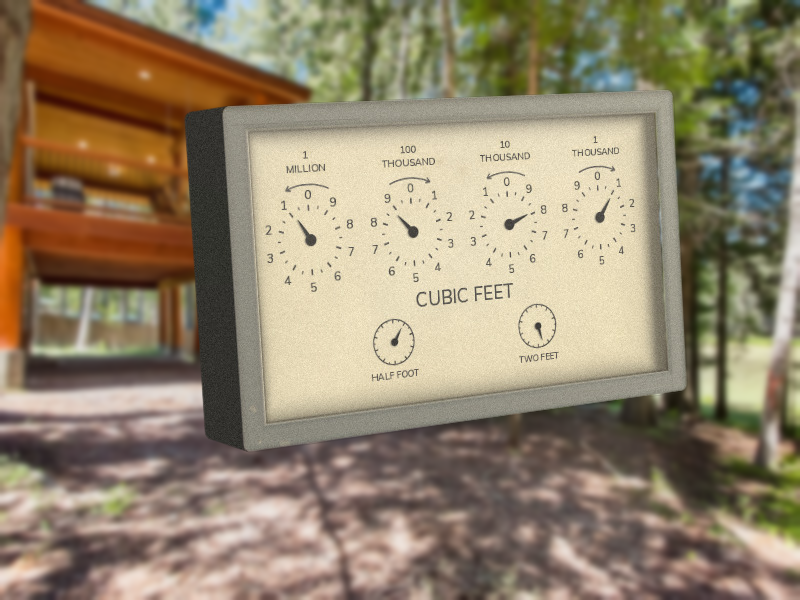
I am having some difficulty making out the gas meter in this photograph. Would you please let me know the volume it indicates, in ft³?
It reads 88100 ft³
